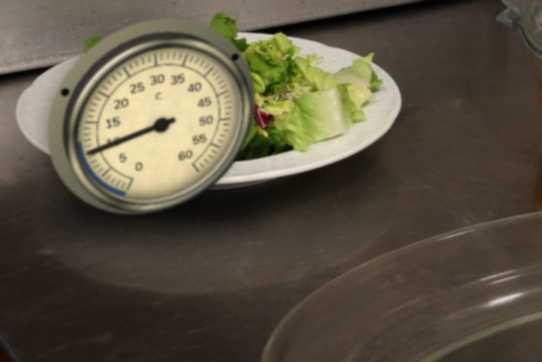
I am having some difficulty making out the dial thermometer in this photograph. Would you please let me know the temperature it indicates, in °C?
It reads 10 °C
